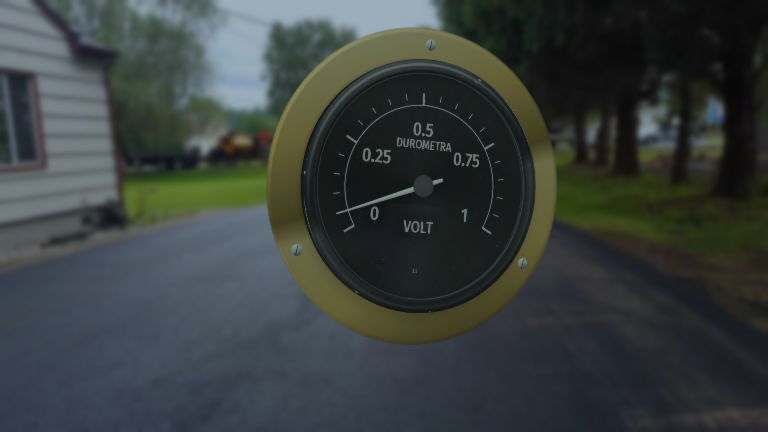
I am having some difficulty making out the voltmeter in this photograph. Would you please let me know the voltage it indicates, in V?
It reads 0.05 V
